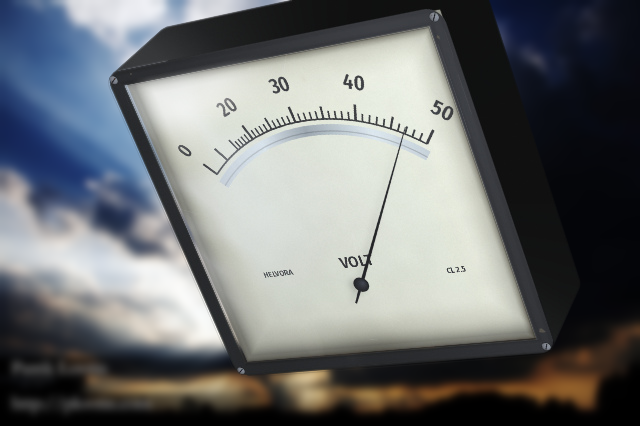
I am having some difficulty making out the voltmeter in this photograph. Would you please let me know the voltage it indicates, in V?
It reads 47 V
